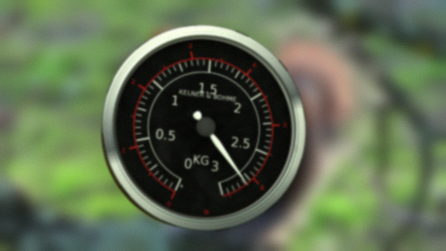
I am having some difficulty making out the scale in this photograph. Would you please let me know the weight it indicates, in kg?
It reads 2.8 kg
